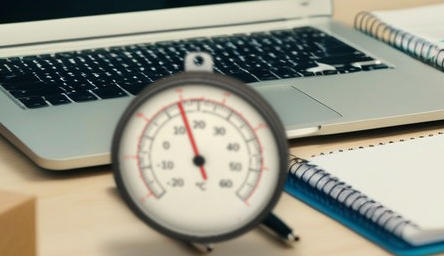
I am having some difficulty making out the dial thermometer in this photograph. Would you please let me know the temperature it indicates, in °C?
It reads 15 °C
